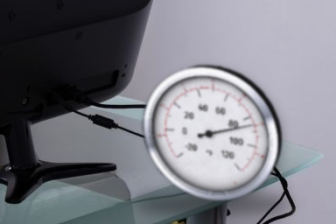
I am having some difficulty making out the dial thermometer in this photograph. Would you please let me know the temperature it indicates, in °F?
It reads 85 °F
